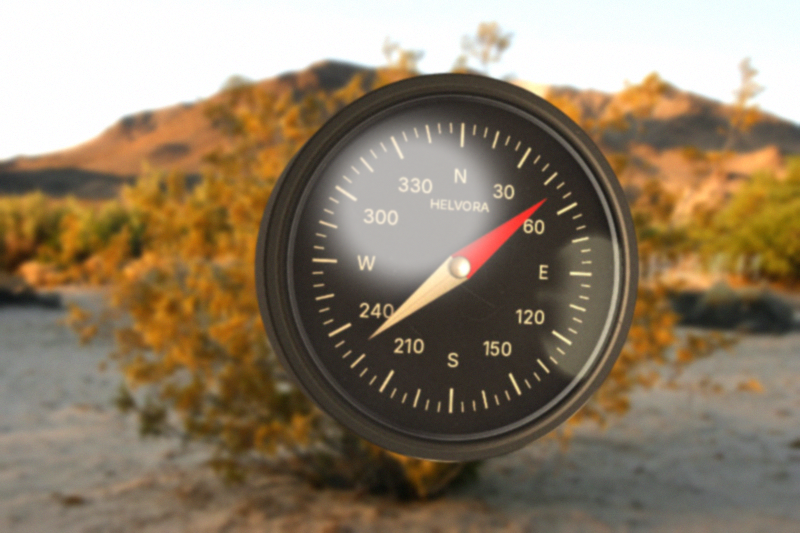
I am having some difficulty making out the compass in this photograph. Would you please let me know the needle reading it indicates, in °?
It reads 50 °
